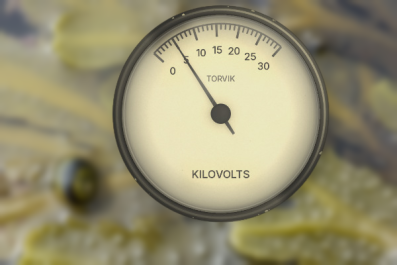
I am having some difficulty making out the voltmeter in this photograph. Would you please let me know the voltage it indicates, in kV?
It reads 5 kV
